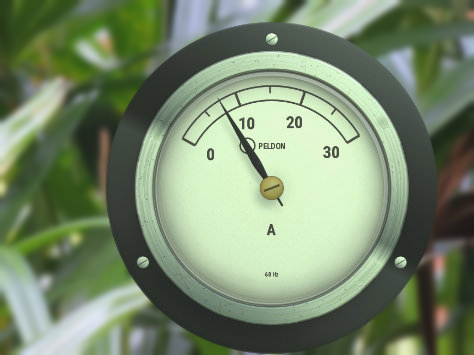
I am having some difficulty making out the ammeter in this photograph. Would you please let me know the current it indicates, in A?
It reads 7.5 A
